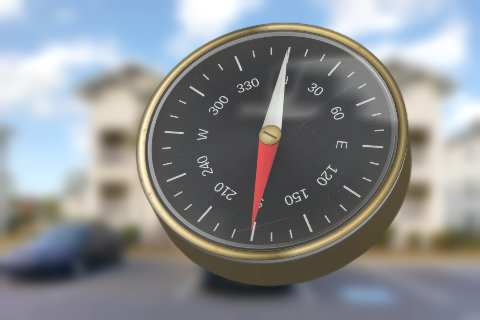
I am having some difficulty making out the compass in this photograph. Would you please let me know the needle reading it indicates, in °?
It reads 180 °
